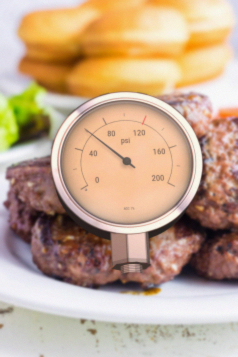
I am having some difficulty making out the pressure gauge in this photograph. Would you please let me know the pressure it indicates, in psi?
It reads 60 psi
